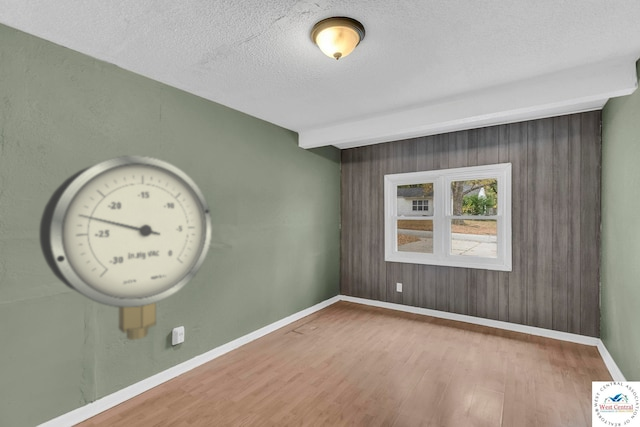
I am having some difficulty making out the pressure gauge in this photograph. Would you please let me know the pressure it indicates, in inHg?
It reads -23 inHg
